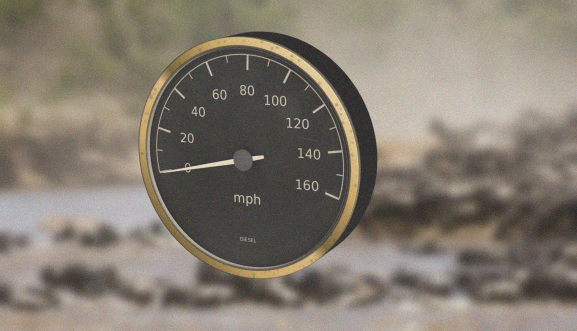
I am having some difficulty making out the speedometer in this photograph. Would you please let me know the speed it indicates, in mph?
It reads 0 mph
